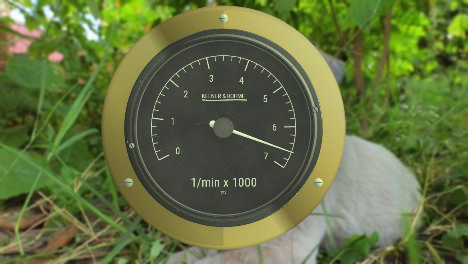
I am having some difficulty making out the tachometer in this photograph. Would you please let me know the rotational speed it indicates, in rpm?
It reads 6600 rpm
